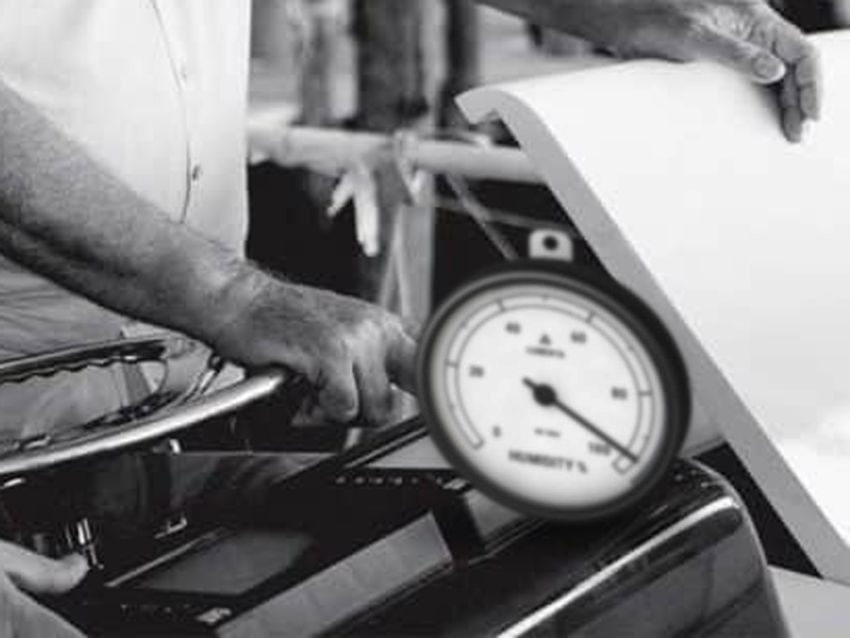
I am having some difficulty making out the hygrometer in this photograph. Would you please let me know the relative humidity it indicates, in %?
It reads 95 %
